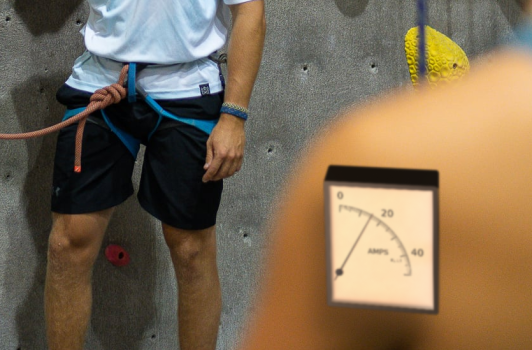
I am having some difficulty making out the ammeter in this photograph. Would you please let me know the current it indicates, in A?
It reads 15 A
